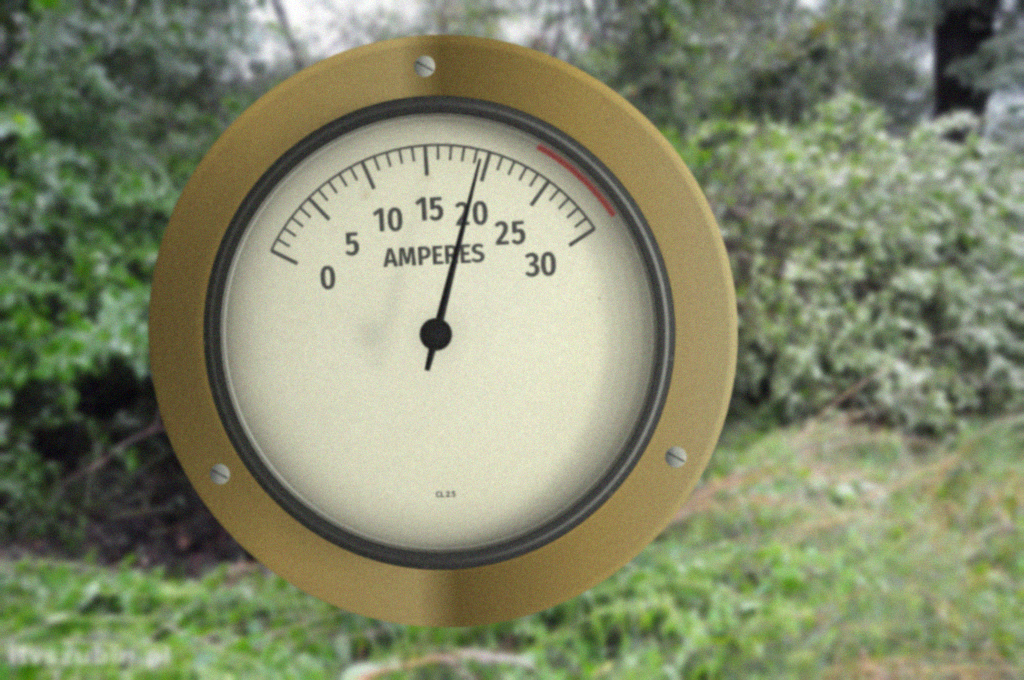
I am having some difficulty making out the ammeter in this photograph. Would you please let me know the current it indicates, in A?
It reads 19.5 A
